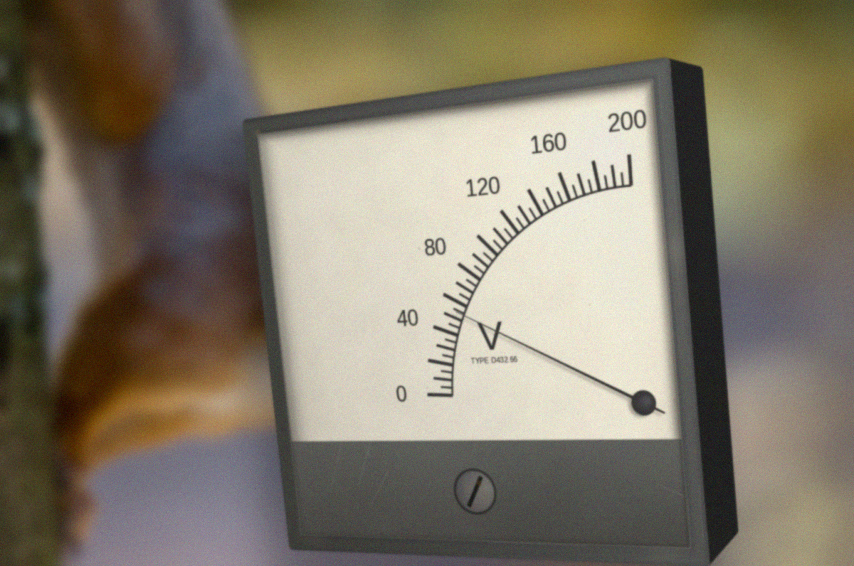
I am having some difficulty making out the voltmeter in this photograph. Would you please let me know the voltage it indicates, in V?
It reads 55 V
